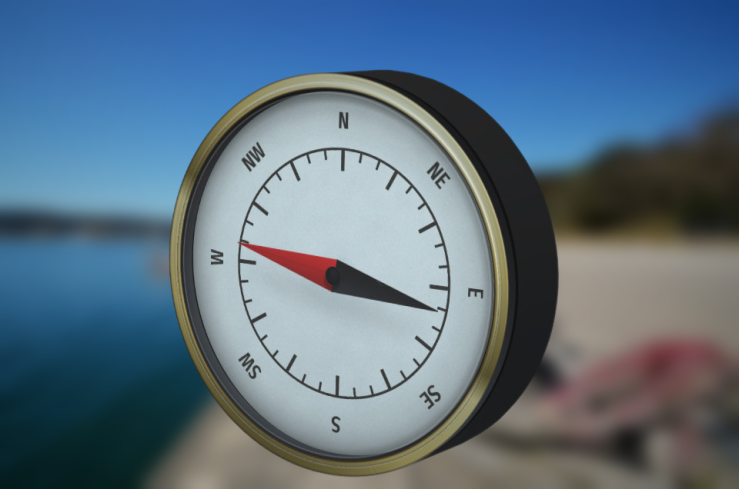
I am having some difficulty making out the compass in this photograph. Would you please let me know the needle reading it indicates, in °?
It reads 280 °
